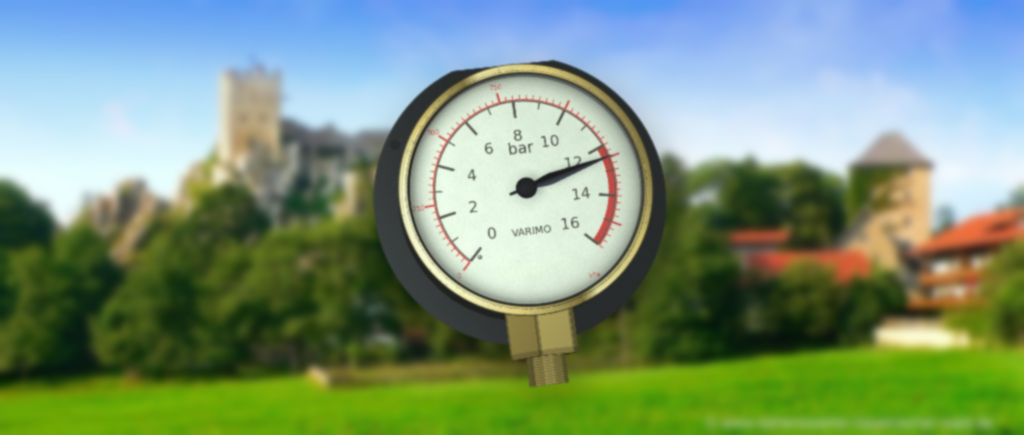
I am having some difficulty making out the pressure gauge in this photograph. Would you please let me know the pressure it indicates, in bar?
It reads 12.5 bar
